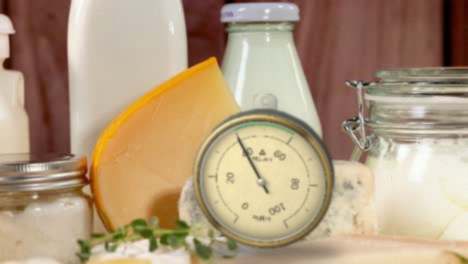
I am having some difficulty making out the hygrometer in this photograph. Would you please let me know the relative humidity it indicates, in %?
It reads 40 %
